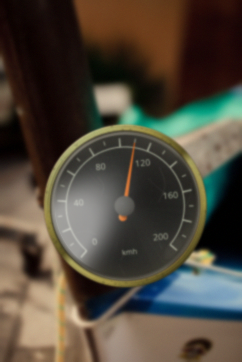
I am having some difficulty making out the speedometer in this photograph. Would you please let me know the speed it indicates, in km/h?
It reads 110 km/h
